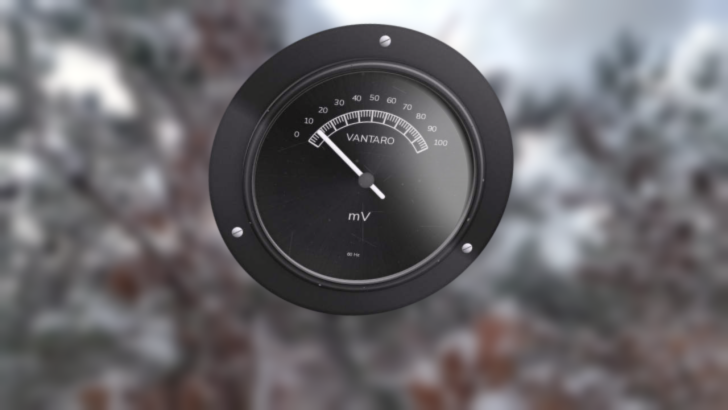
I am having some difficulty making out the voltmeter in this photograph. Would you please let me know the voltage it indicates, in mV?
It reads 10 mV
